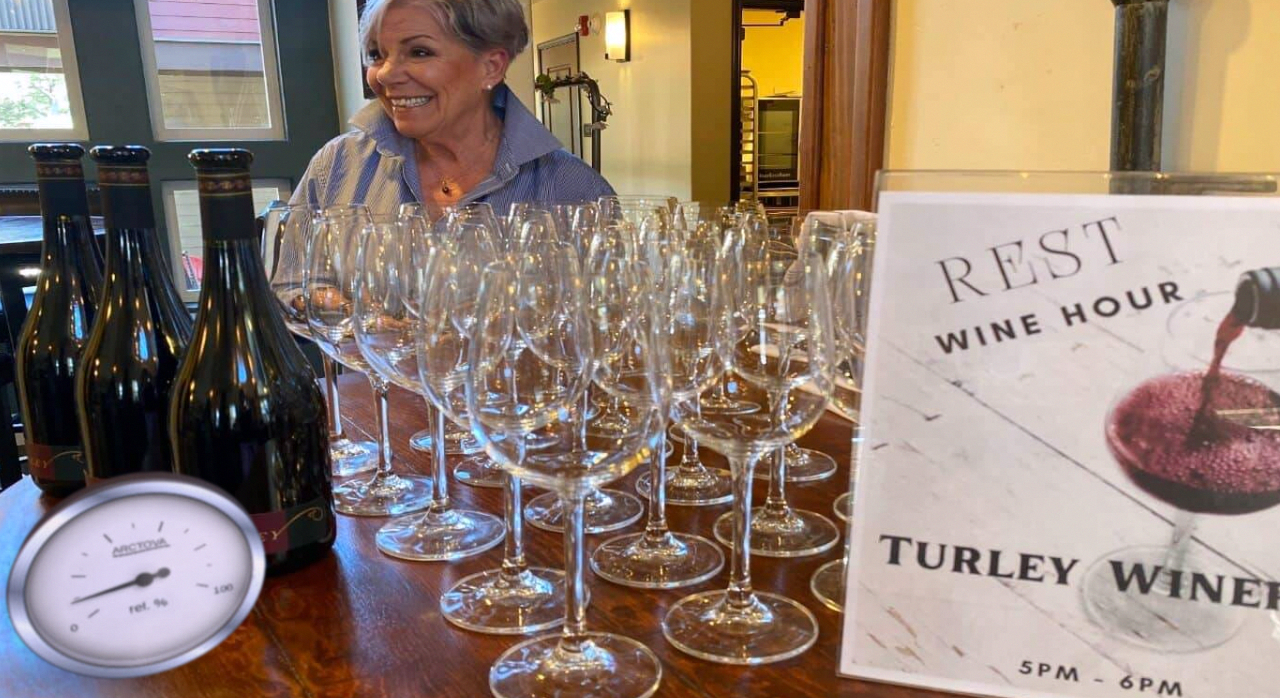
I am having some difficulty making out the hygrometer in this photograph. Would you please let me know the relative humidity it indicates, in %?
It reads 10 %
